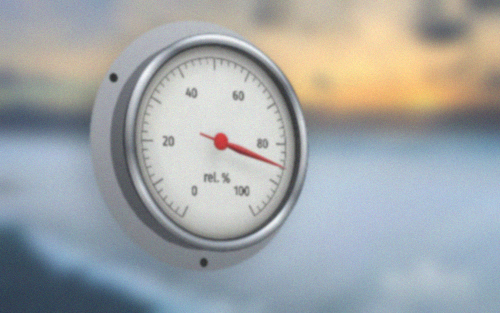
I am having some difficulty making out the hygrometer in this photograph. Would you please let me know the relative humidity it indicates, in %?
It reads 86 %
